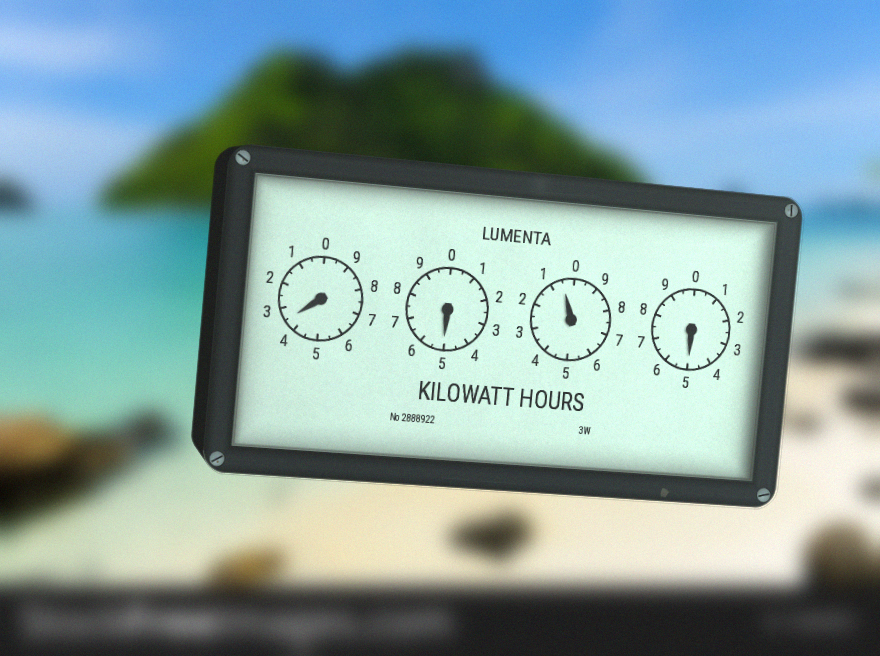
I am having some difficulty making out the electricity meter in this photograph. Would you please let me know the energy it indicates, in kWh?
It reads 3505 kWh
